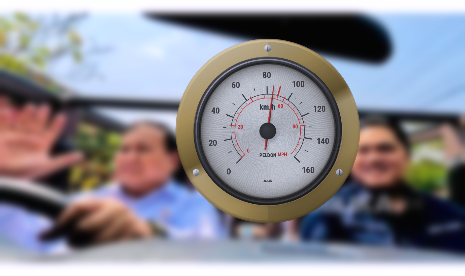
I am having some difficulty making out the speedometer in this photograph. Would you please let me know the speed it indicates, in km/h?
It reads 85 km/h
